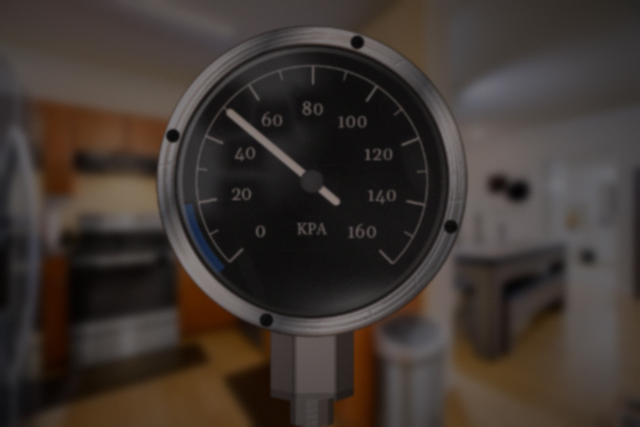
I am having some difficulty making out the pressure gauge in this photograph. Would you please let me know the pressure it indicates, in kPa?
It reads 50 kPa
